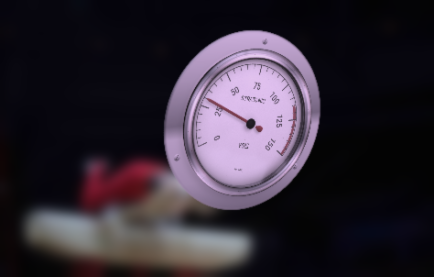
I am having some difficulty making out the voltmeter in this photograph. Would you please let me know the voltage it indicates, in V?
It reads 30 V
